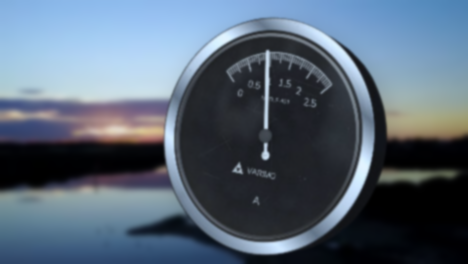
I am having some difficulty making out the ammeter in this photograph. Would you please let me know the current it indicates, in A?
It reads 1 A
